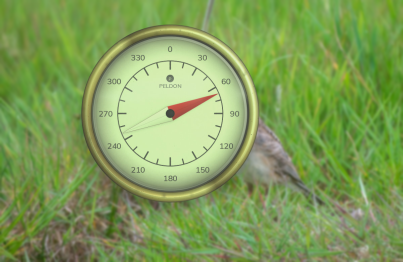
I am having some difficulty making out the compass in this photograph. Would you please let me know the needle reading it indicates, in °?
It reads 67.5 °
